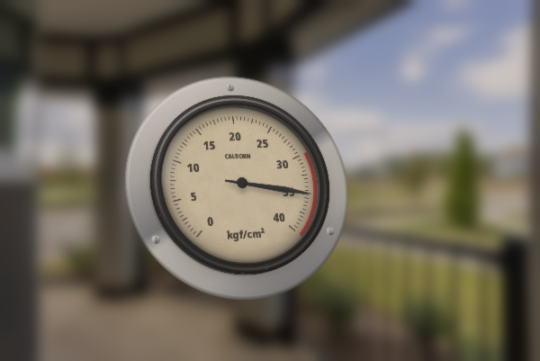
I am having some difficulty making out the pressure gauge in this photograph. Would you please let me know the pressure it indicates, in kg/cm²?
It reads 35 kg/cm²
